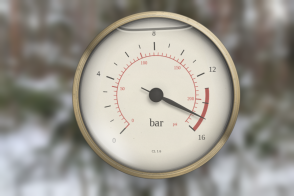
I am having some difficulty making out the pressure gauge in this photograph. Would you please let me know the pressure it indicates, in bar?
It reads 15 bar
